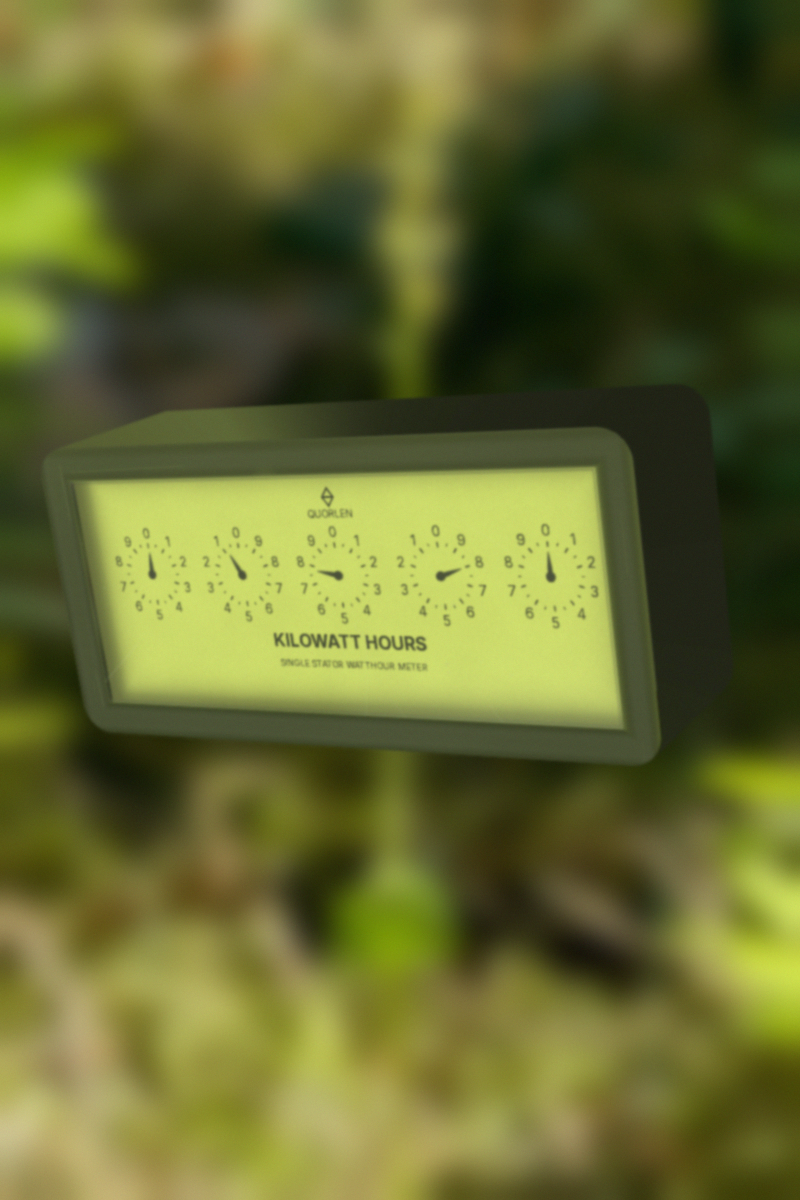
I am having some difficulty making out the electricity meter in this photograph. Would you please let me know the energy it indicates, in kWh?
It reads 780 kWh
